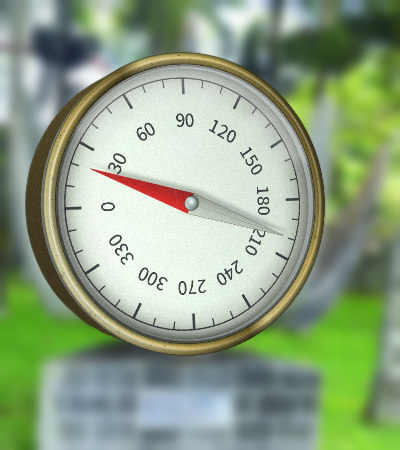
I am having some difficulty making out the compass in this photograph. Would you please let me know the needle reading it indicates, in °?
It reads 20 °
